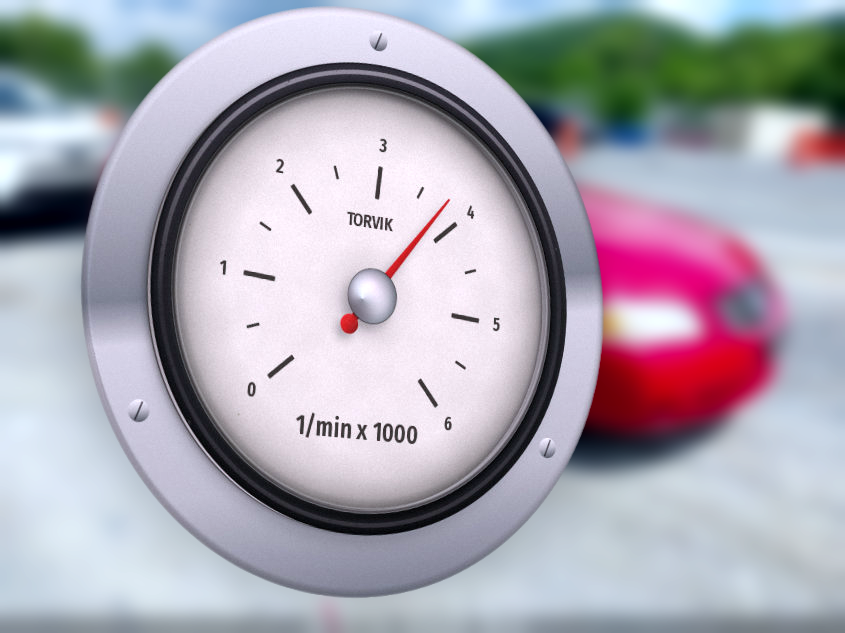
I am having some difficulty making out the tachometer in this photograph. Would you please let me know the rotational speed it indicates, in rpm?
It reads 3750 rpm
